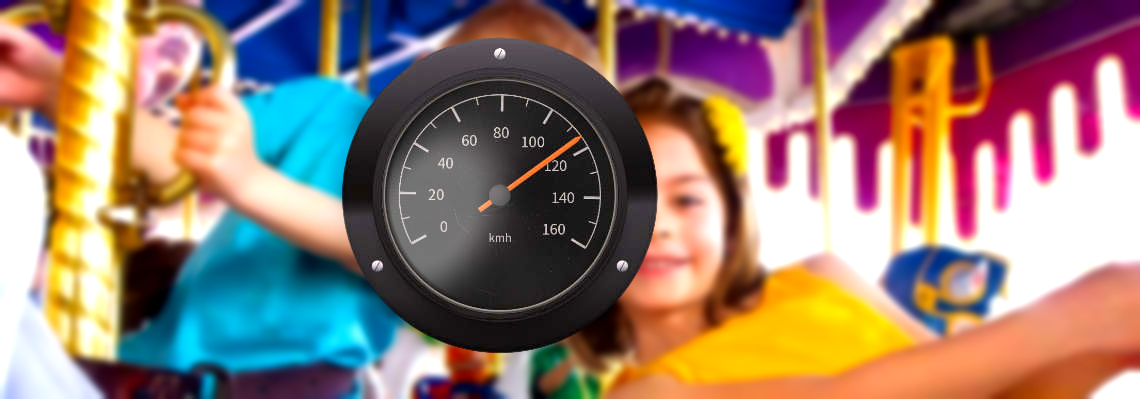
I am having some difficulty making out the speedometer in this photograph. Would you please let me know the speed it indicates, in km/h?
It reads 115 km/h
